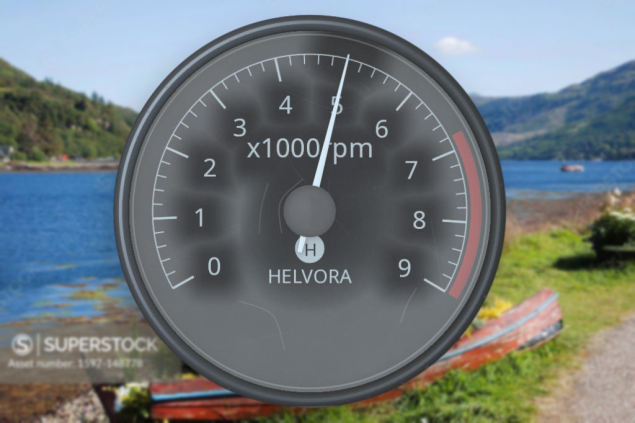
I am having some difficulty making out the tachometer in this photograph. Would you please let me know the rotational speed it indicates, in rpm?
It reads 5000 rpm
